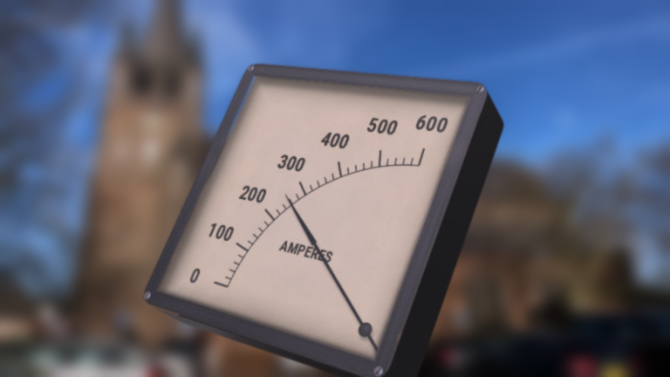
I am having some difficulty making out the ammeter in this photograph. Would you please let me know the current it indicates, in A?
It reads 260 A
